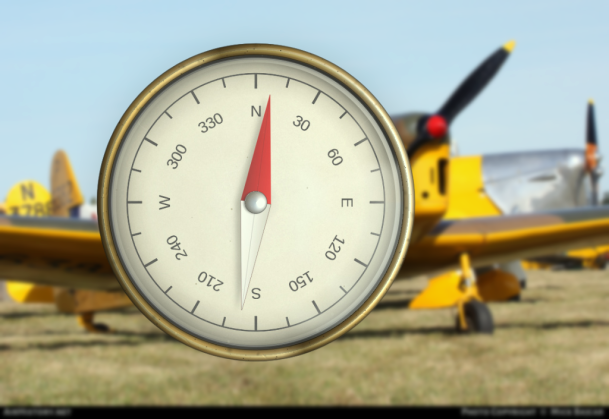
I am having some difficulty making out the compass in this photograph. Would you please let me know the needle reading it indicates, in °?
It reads 7.5 °
